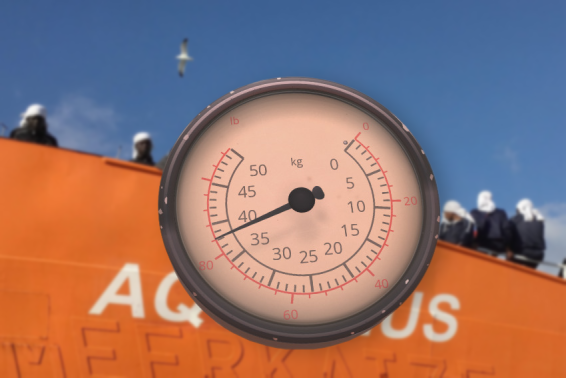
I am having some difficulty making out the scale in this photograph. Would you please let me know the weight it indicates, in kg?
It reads 38 kg
